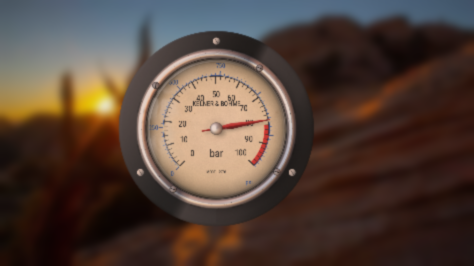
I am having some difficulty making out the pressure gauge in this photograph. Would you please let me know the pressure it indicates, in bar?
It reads 80 bar
